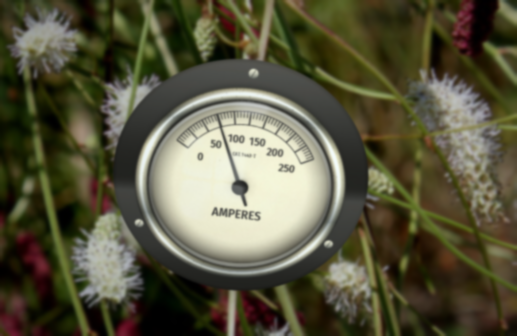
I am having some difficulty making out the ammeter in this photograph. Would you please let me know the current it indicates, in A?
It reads 75 A
